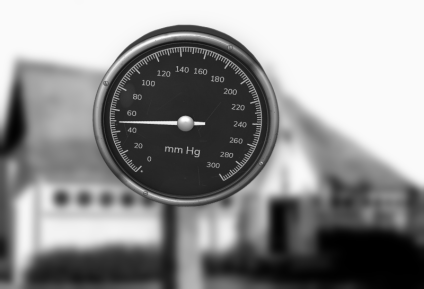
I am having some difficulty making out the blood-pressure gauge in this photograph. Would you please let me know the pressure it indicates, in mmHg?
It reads 50 mmHg
